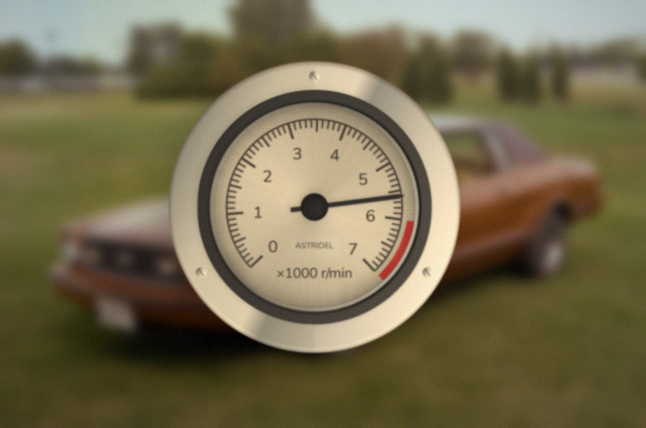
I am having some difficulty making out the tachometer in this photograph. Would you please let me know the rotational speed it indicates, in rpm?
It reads 5600 rpm
